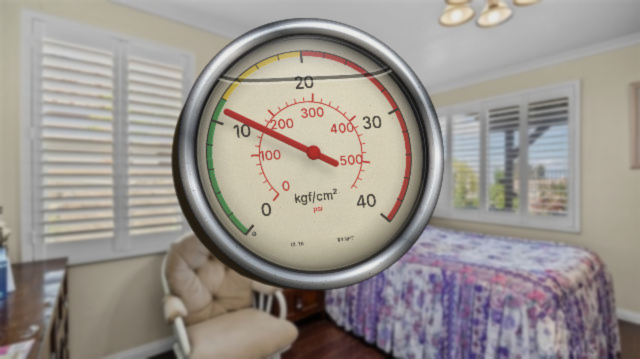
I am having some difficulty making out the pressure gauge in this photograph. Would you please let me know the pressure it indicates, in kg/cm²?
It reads 11 kg/cm²
